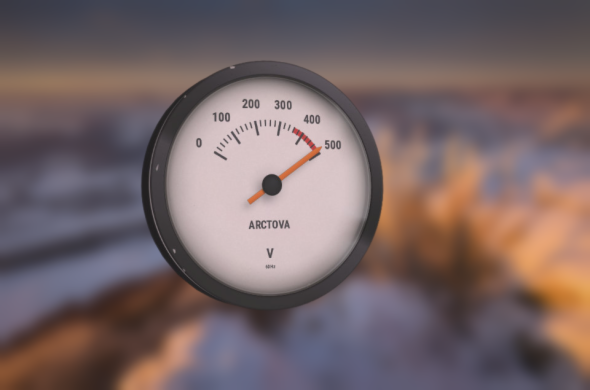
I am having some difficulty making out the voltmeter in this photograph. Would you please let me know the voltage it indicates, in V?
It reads 480 V
